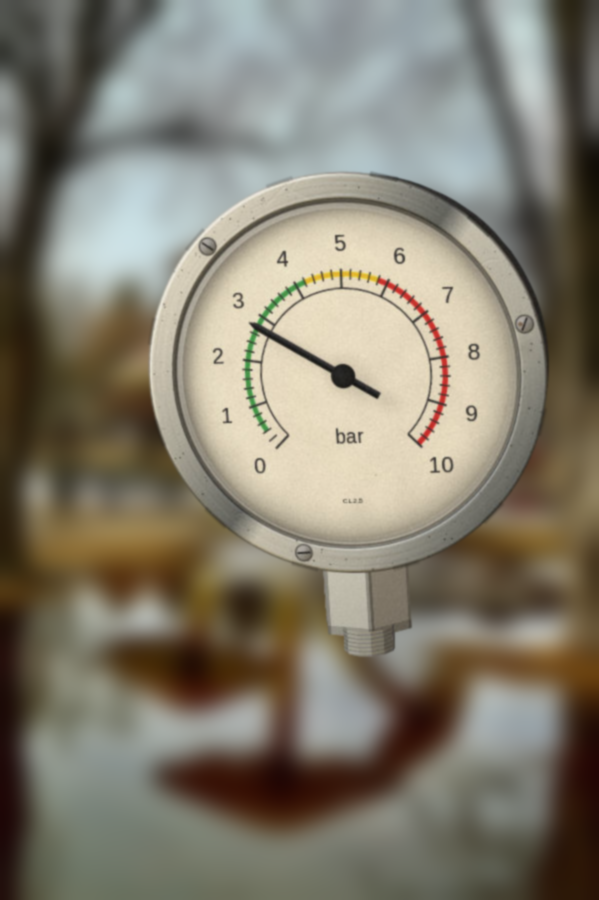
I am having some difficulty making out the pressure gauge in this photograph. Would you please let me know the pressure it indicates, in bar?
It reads 2.8 bar
